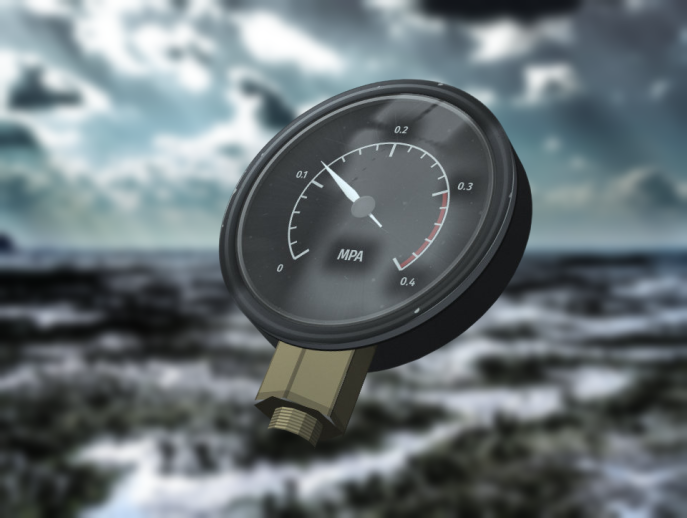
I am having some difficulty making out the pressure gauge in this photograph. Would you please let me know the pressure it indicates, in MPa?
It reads 0.12 MPa
